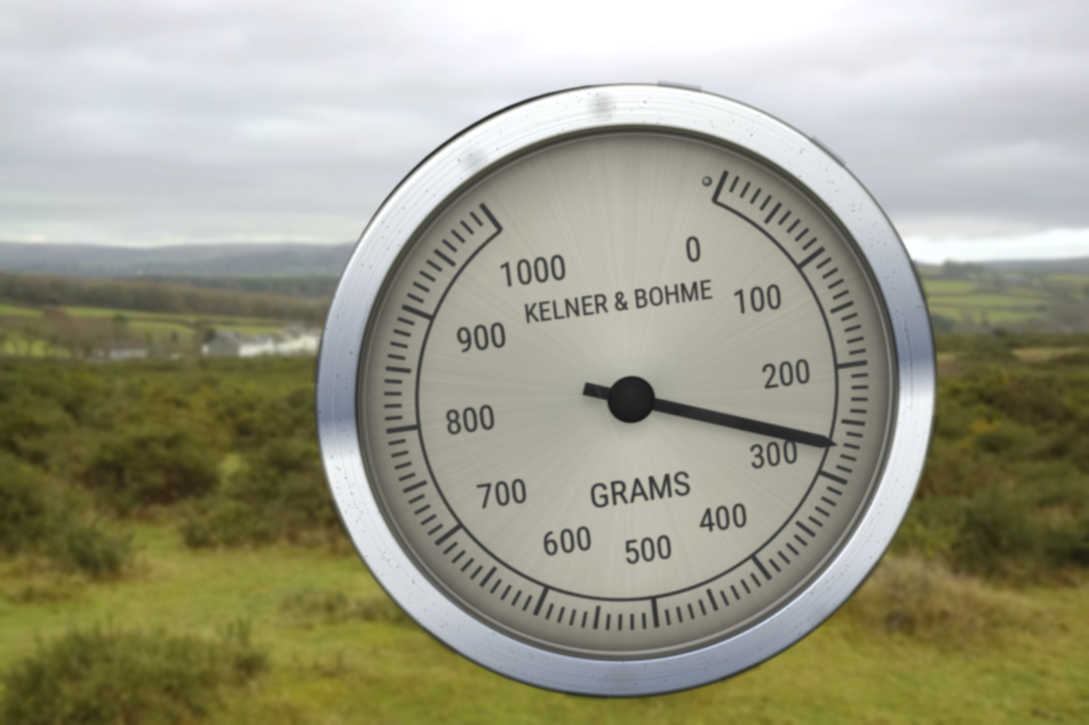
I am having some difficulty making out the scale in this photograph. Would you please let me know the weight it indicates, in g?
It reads 270 g
